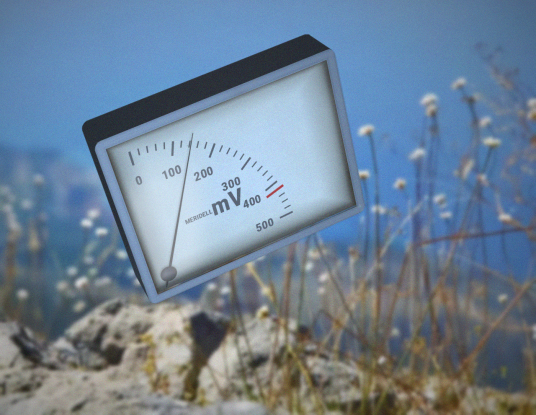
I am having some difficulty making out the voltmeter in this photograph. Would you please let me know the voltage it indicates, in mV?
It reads 140 mV
